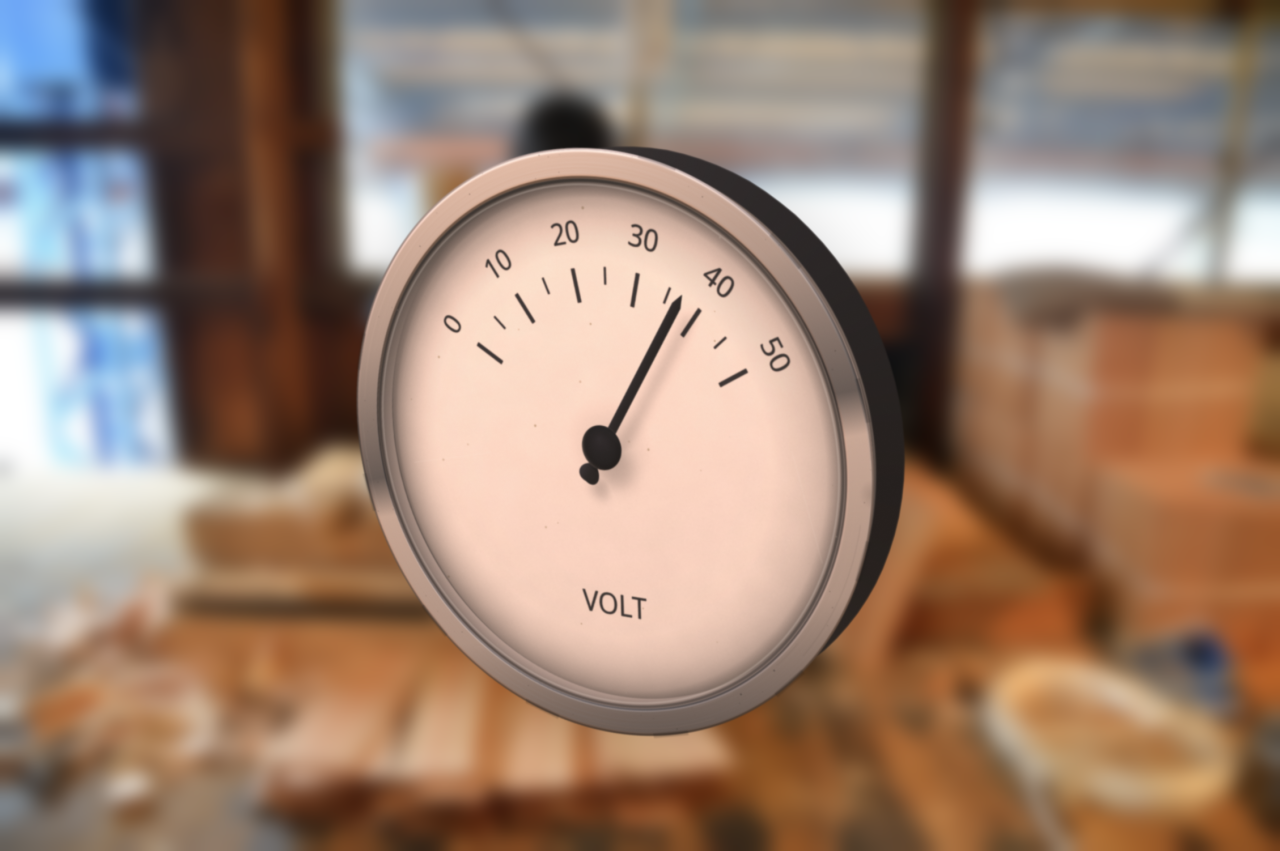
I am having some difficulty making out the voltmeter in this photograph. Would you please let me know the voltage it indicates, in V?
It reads 37.5 V
